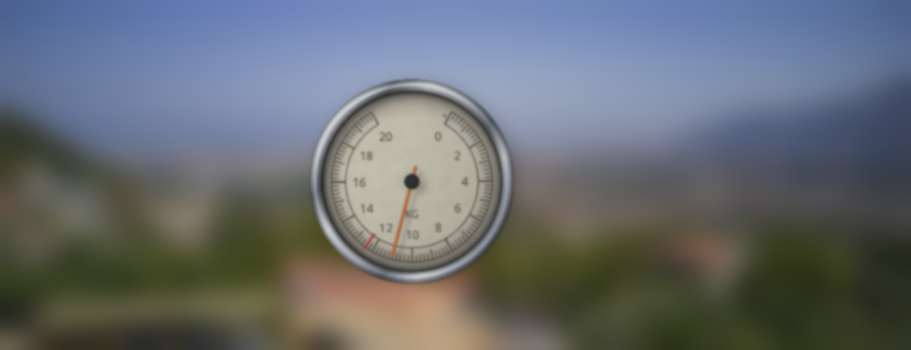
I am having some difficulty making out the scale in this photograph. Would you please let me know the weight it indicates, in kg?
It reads 11 kg
